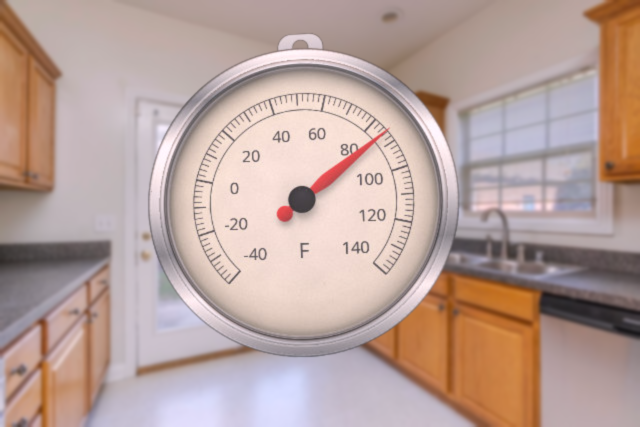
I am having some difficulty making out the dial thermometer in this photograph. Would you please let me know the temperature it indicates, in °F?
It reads 86 °F
